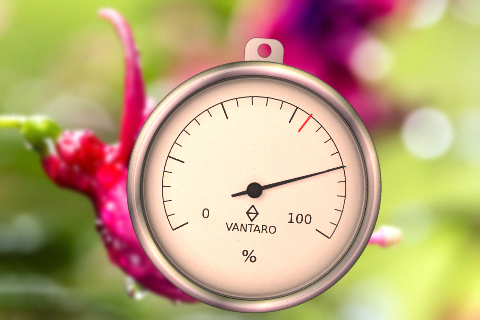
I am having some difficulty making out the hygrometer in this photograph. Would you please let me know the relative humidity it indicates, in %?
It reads 80 %
